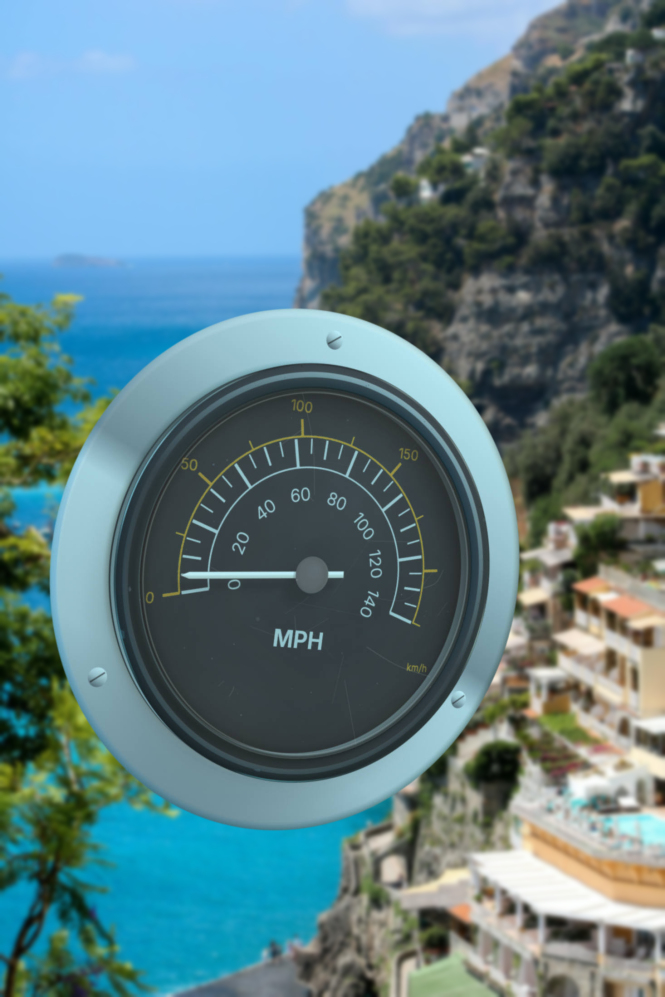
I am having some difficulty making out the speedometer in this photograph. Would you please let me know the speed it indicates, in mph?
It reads 5 mph
